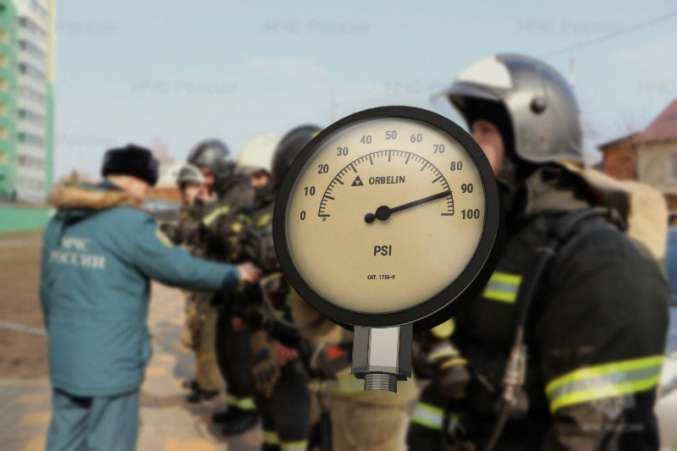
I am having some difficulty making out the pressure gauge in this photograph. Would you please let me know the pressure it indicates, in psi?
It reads 90 psi
